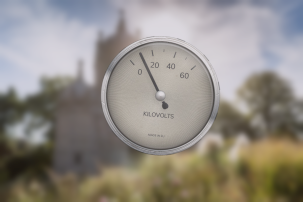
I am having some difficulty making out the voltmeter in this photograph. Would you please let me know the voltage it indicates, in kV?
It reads 10 kV
